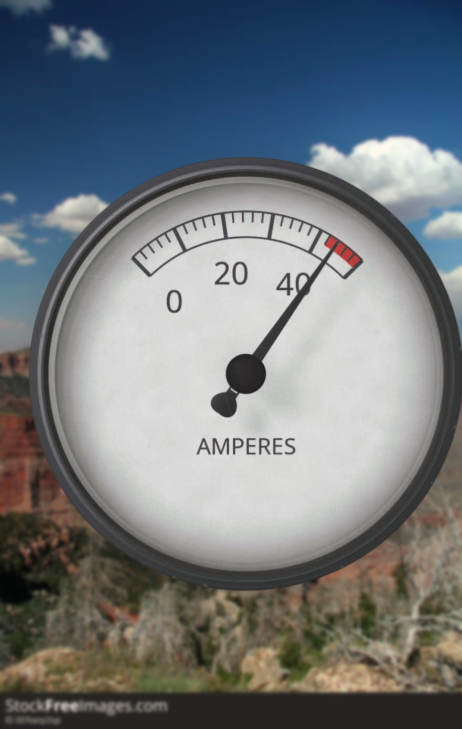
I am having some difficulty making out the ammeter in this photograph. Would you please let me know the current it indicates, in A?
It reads 44 A
